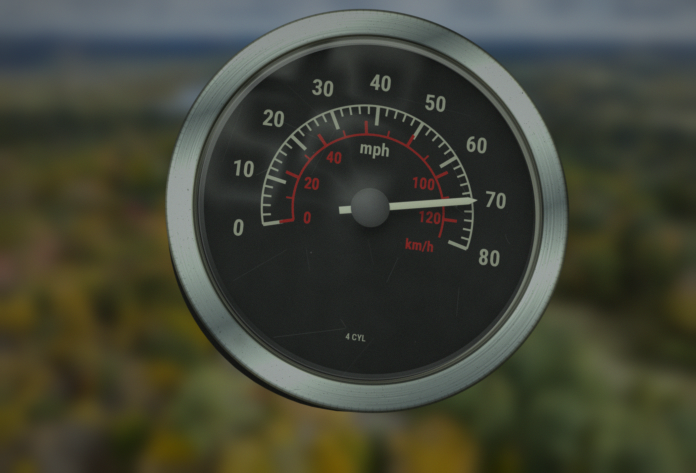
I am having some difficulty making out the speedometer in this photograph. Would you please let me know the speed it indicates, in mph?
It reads 70 mph
